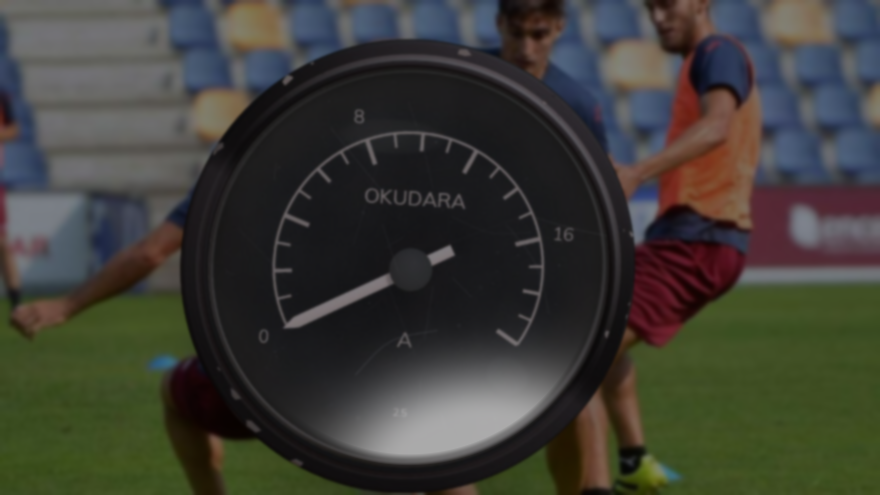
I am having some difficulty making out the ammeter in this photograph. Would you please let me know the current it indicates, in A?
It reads 0 A
